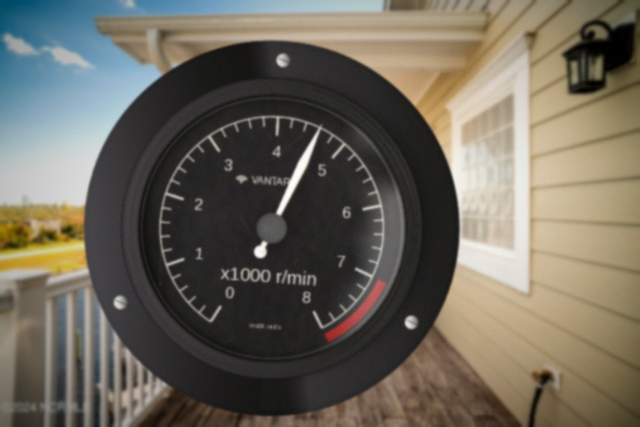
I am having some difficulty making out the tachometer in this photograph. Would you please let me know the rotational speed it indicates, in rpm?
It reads 4600 rpm
